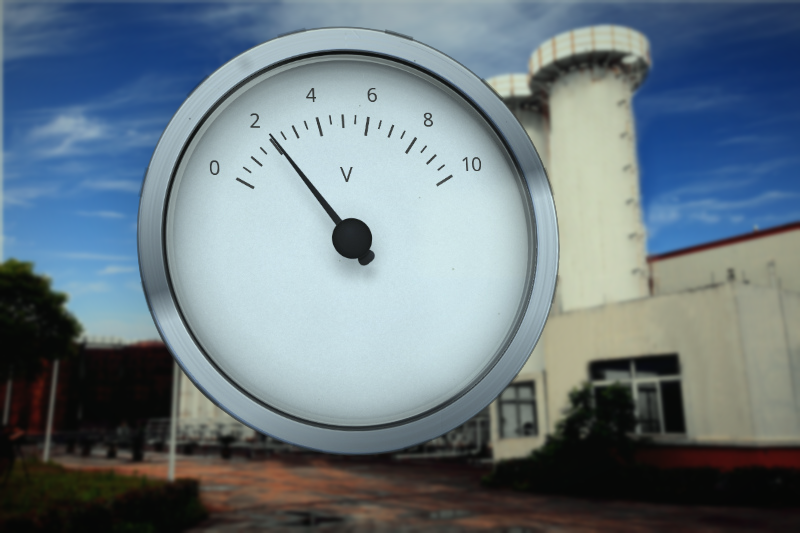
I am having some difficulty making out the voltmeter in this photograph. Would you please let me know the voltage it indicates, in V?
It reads 2 V
